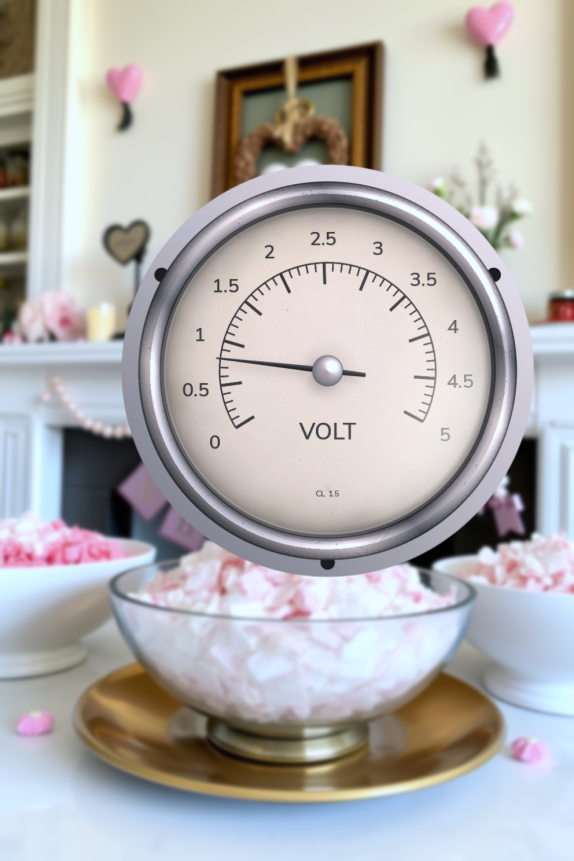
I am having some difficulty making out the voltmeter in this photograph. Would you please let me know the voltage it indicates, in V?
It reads 0.8 V
